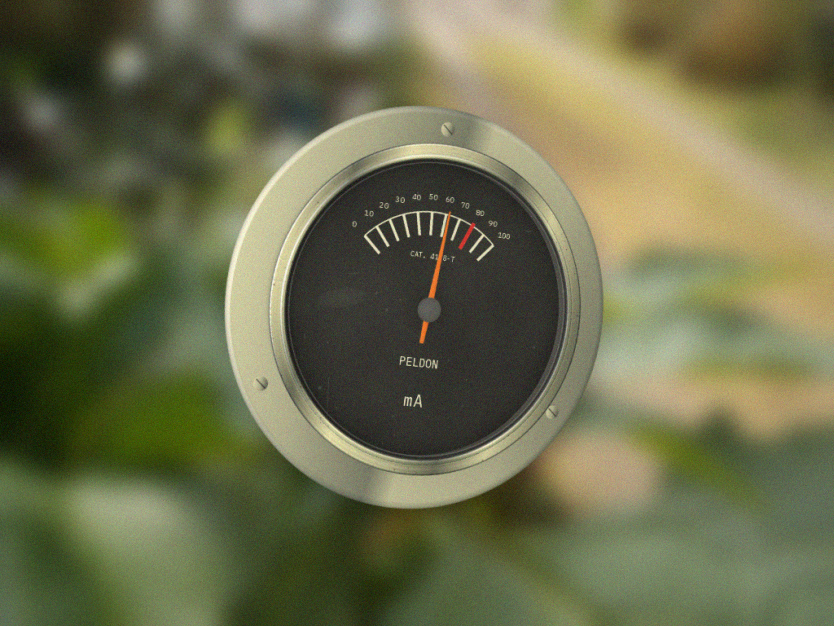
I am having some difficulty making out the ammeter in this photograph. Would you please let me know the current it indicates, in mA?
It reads 60 mA
